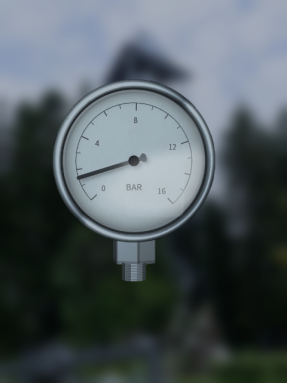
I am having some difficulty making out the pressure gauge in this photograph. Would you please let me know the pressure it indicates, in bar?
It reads 1.5 bar
